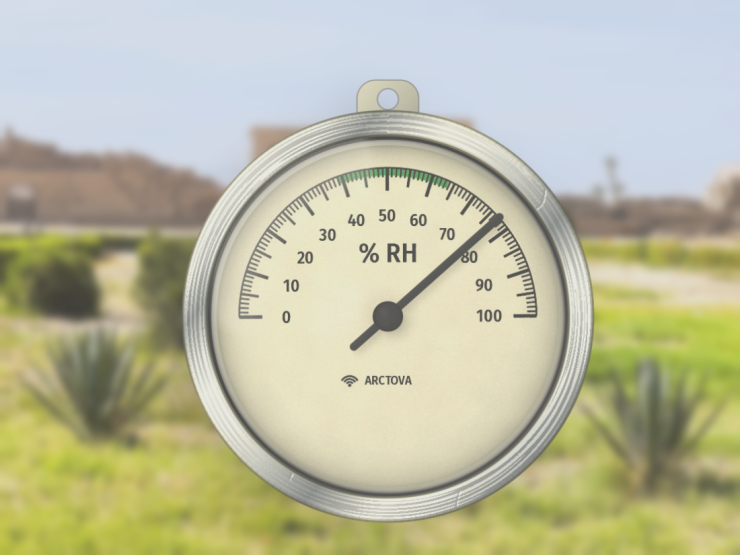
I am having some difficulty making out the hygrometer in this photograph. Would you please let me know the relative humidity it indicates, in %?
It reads 77 %
